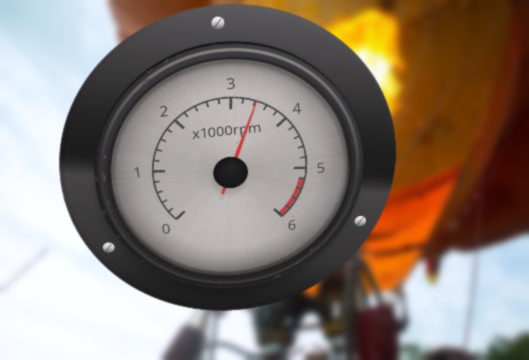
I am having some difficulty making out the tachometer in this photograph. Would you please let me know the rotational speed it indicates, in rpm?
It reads 3400 rpm
